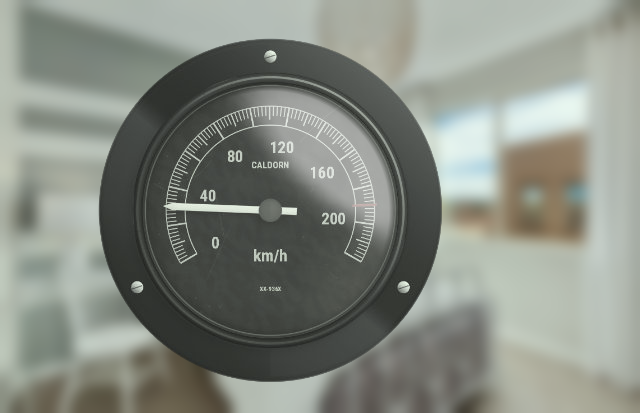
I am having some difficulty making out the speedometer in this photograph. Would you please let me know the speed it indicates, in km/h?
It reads 30 km/h
